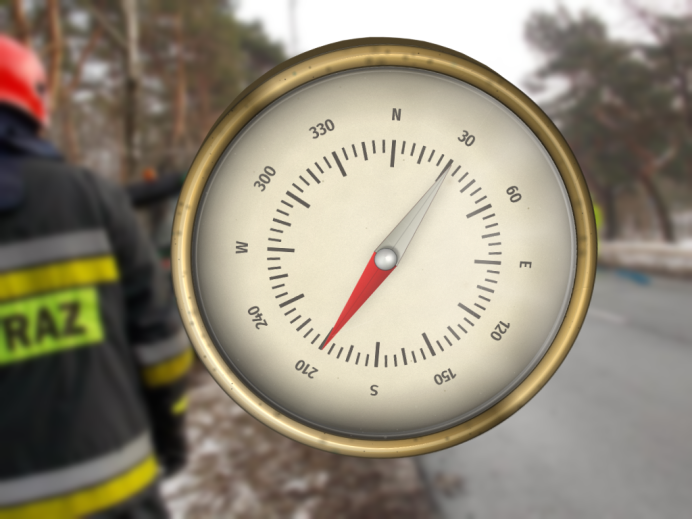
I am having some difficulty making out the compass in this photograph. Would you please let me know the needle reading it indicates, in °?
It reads 210 °
